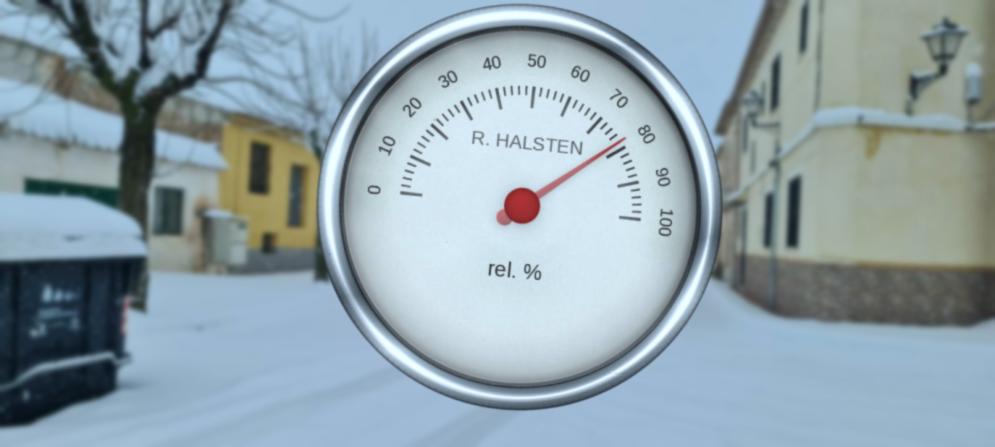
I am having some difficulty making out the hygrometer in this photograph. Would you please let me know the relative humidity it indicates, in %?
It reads 78 %
